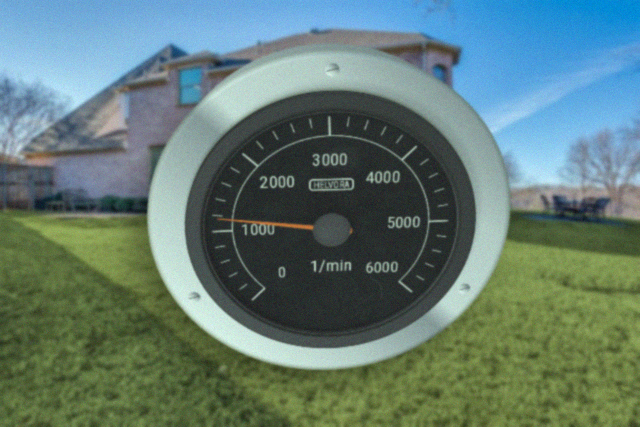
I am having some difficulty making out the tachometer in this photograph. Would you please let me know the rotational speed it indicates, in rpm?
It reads 1200 rpm
